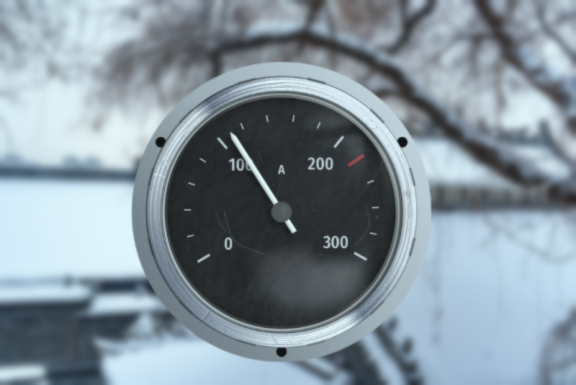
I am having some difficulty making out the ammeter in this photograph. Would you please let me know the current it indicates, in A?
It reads 110 A
